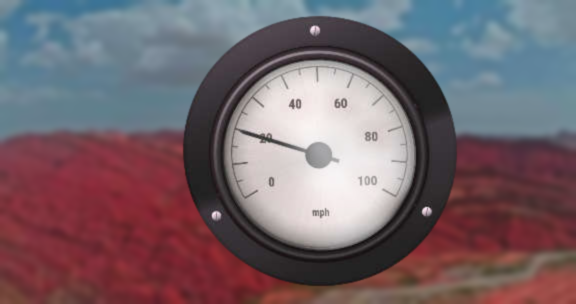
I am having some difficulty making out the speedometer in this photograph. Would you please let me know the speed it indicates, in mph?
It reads 20 mph
